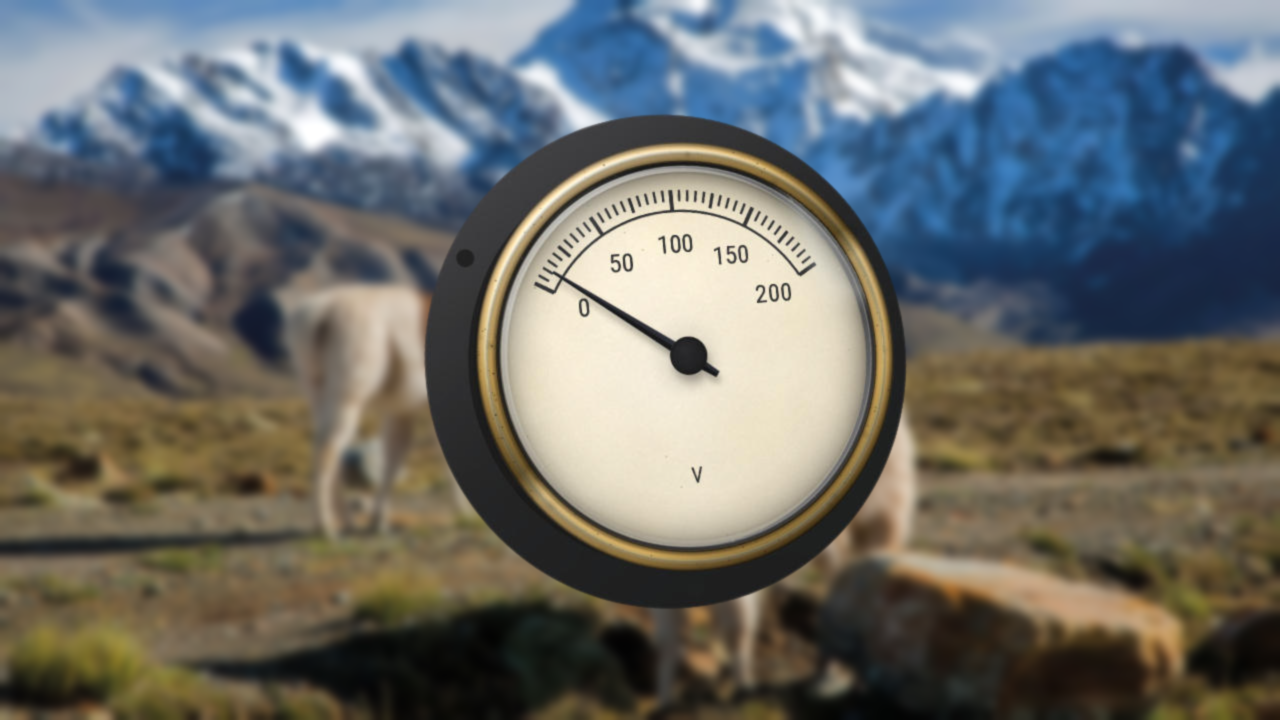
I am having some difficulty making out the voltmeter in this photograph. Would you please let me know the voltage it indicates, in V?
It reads 10 V
